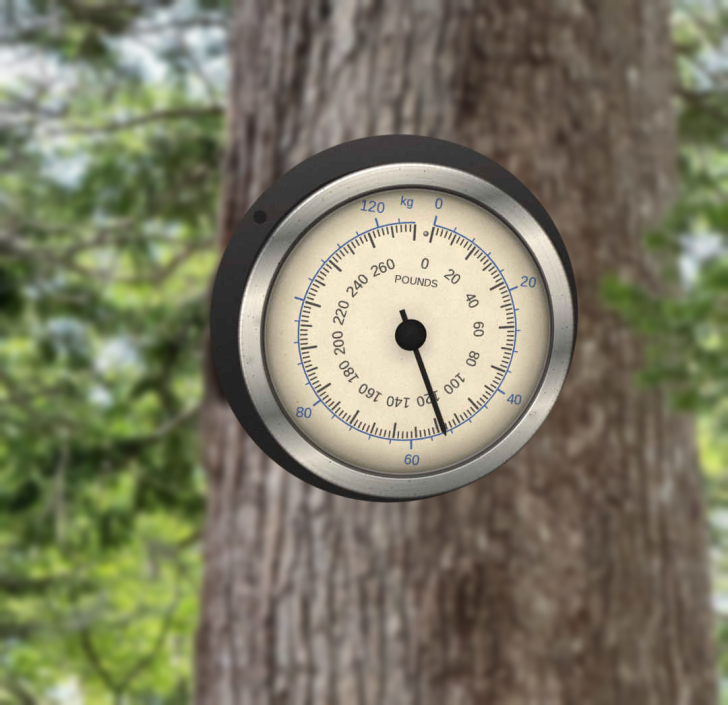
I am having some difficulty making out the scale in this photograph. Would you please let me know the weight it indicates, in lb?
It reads 118 lb
